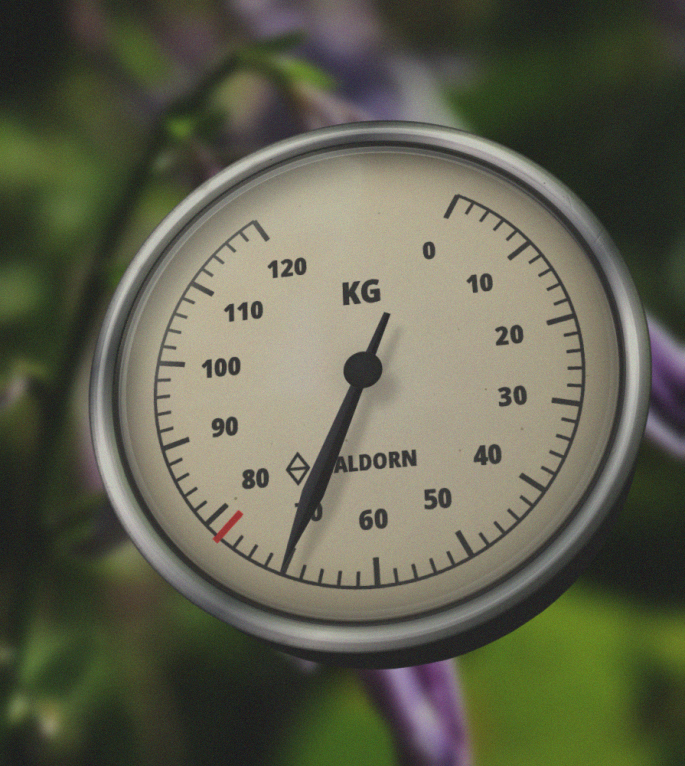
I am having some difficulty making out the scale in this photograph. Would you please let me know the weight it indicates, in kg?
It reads 70 kg
